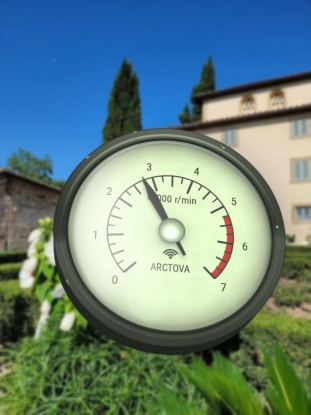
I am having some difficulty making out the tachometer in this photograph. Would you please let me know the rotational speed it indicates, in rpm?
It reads 2750 rpm
